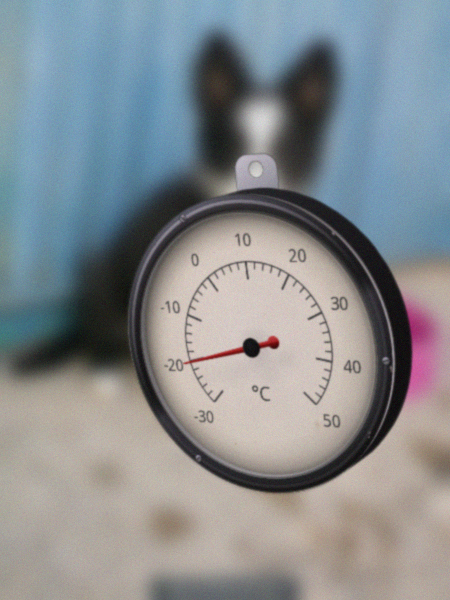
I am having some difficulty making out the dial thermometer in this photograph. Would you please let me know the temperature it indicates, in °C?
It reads -20 °C
